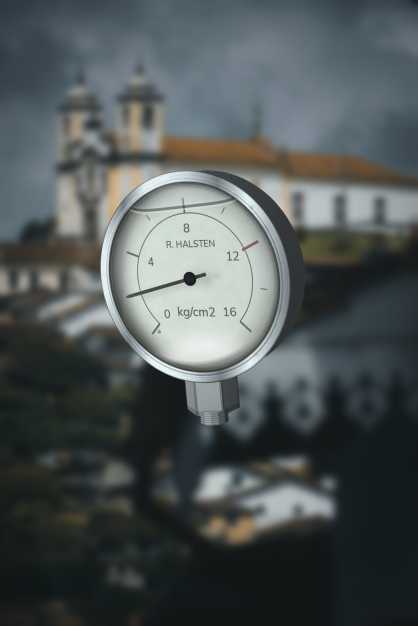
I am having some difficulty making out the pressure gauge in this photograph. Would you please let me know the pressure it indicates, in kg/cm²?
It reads 2 kg/cm²
